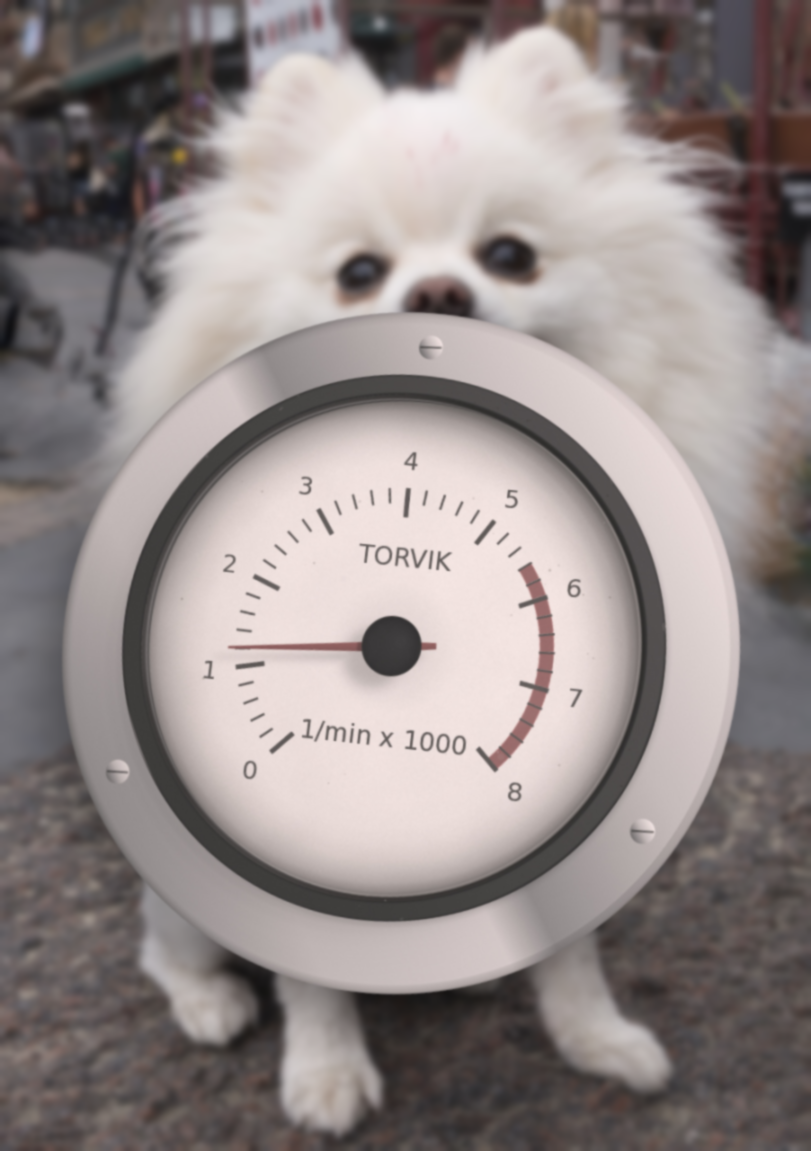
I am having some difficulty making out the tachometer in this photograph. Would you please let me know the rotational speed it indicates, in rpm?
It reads 1200 rpm
